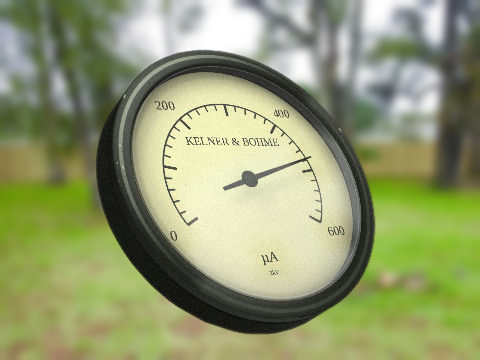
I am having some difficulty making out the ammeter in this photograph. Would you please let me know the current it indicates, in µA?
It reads 480 µA
